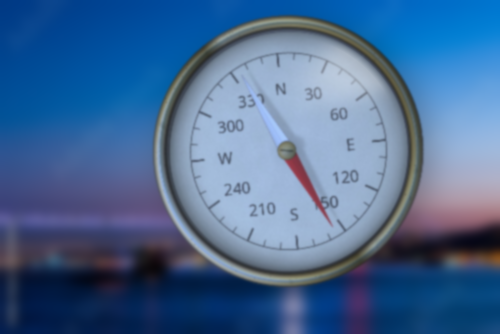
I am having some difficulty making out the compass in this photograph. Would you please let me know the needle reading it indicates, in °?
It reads 155 °
